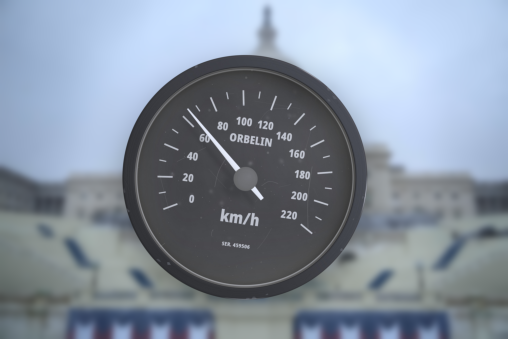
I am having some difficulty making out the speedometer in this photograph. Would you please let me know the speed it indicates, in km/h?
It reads 65 km/h
